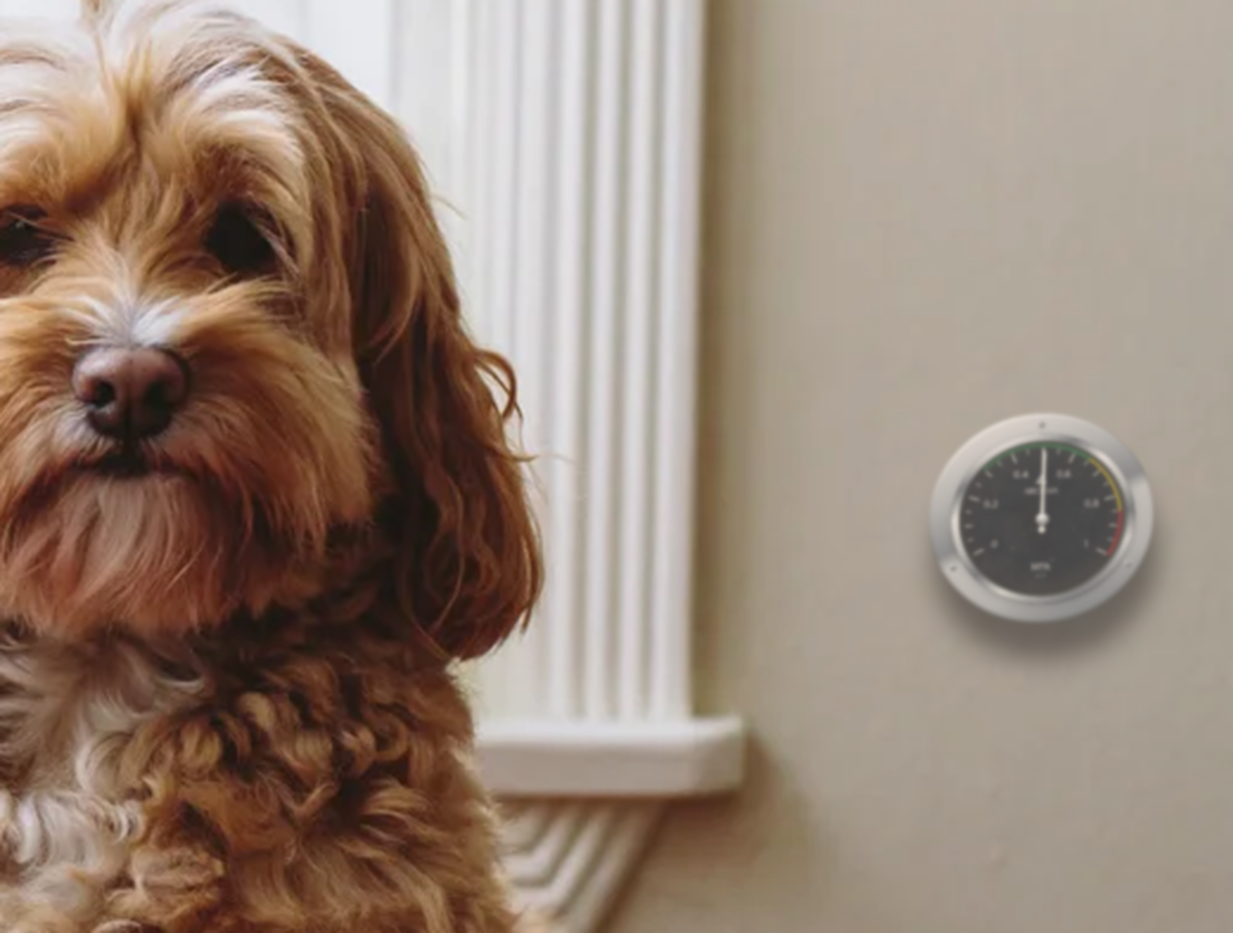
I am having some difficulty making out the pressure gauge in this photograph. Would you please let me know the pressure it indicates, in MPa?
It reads 0.5 MPa
